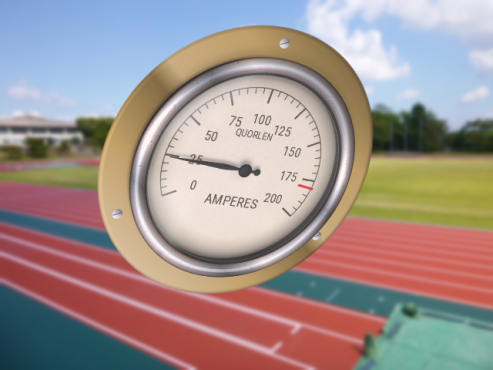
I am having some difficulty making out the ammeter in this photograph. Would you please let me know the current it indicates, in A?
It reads 25 A
